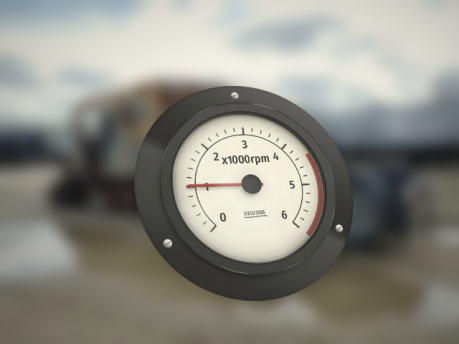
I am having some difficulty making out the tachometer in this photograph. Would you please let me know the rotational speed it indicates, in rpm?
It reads 1000 rpm
